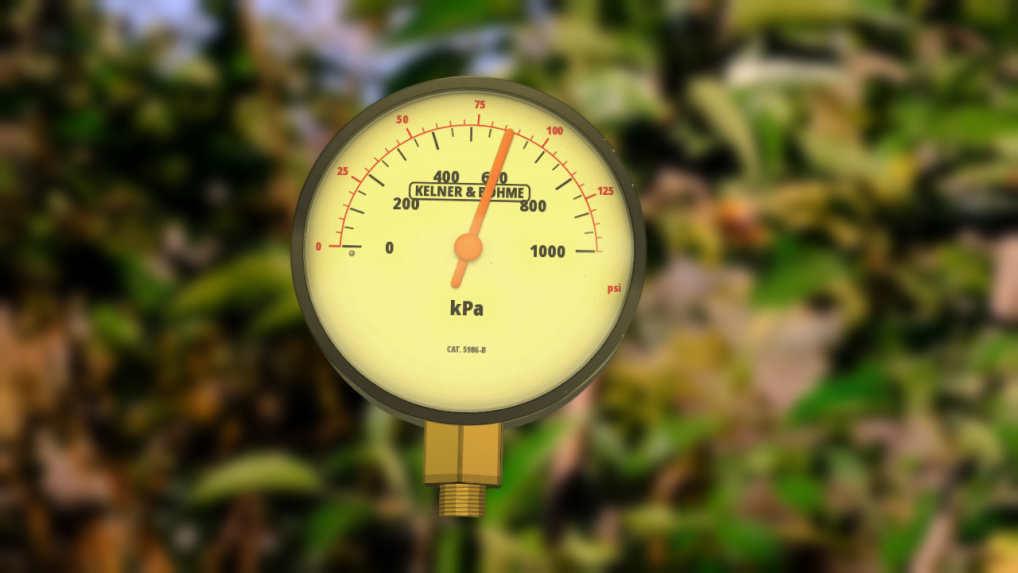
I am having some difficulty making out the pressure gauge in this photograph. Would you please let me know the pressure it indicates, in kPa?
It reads 600 kPa
